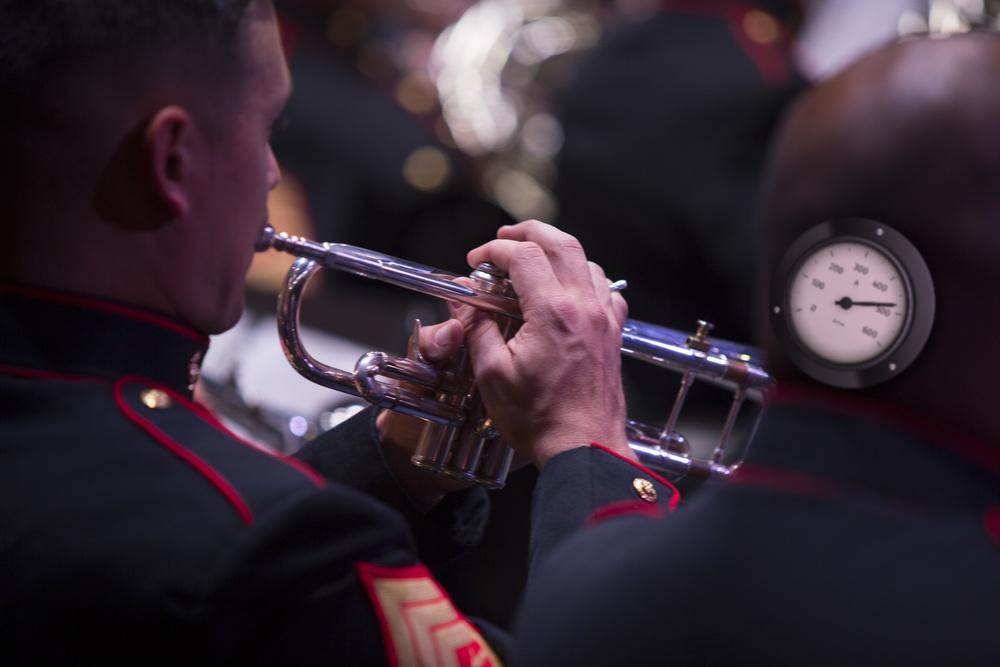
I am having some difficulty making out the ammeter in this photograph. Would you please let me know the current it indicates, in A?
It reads 475 A
